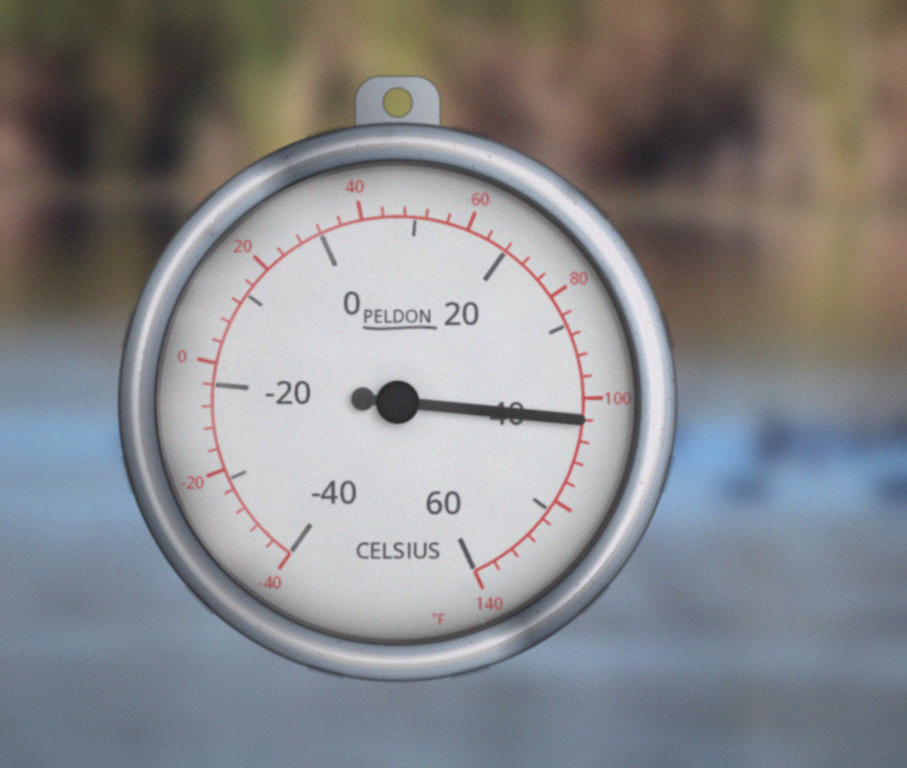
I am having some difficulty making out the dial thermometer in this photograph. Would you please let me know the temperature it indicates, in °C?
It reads 40 °C
